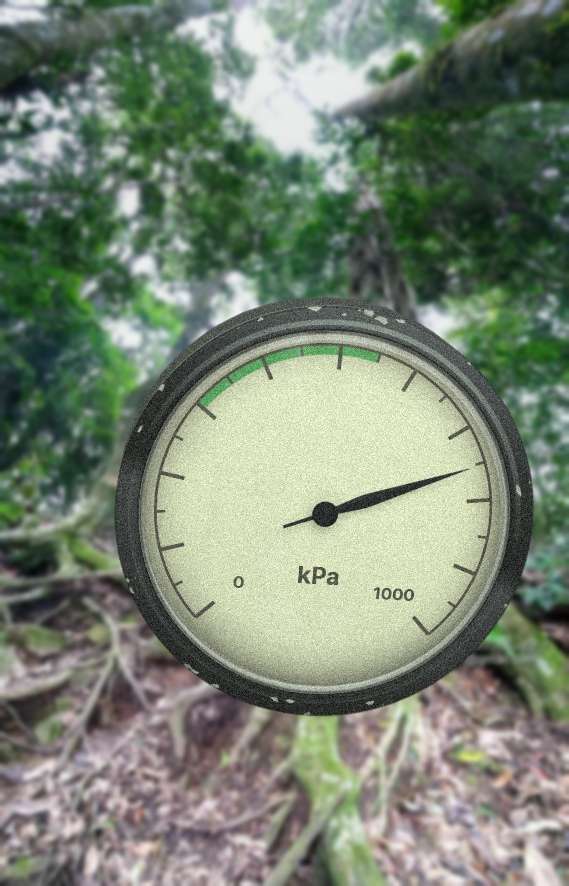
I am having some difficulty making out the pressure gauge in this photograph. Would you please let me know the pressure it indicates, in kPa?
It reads 750 kPa
